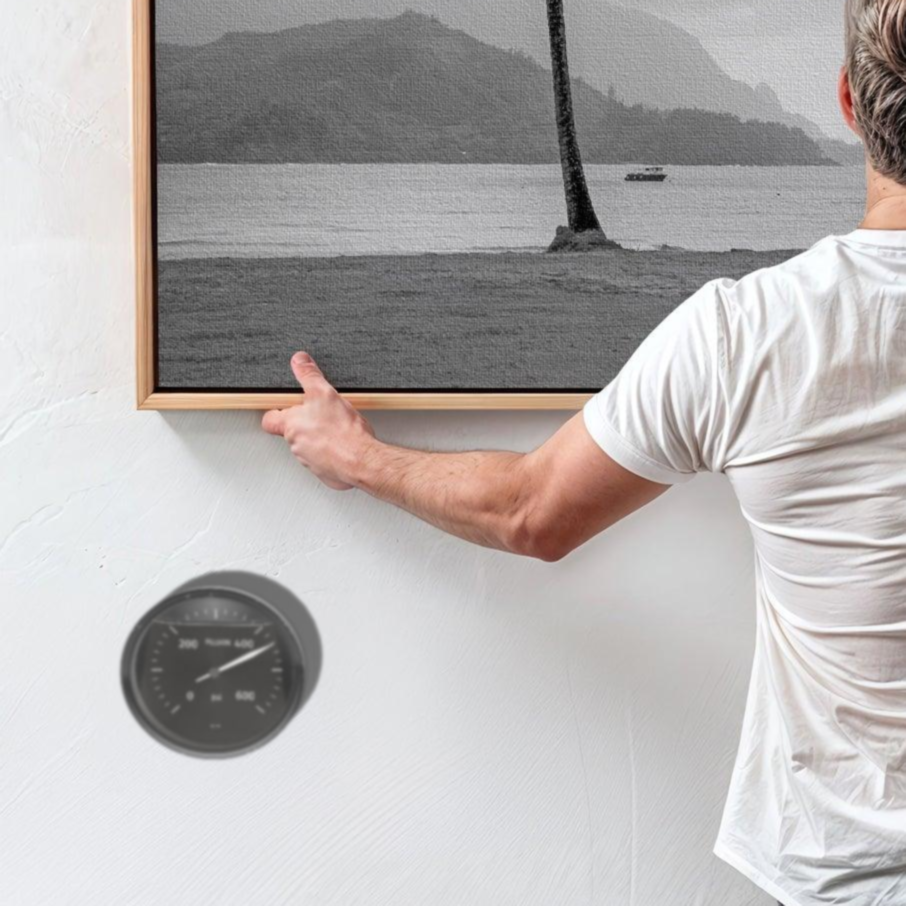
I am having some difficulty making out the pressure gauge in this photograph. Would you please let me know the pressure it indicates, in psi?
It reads 440 psi
